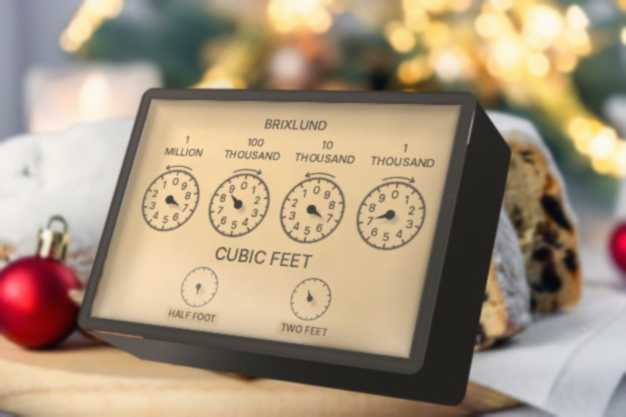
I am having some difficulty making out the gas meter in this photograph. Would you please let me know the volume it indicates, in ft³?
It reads 686700 ft³
